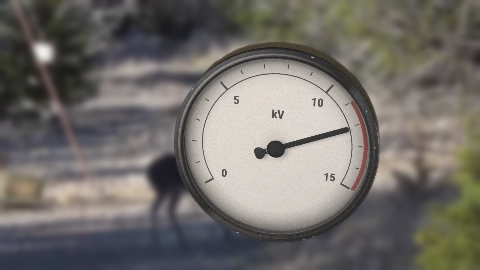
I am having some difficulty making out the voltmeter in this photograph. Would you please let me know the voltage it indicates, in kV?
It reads 12 kV
